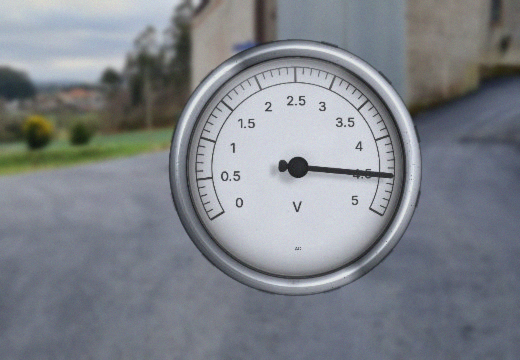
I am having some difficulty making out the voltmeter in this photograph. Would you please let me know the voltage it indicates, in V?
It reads 4.5 V
